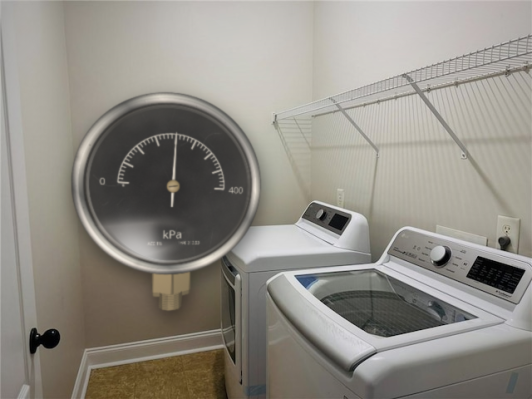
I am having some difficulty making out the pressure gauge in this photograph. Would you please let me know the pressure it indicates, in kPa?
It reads 200 kPa
